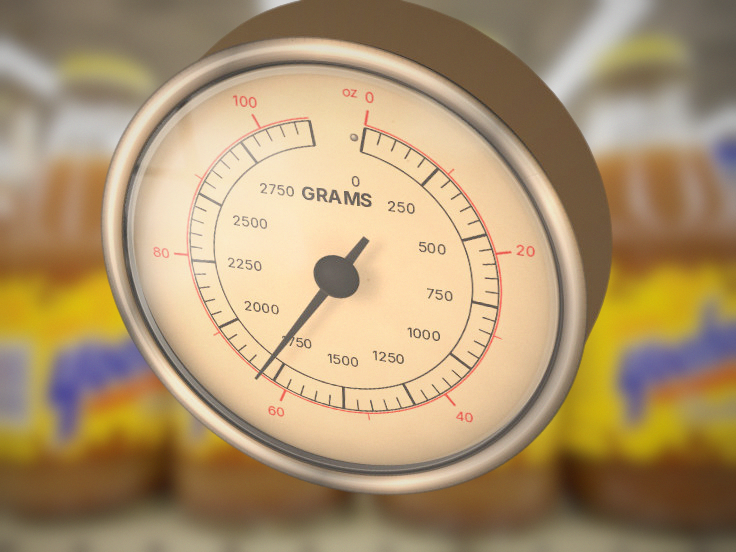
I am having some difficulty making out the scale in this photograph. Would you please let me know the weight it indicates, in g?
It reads 1800 g
